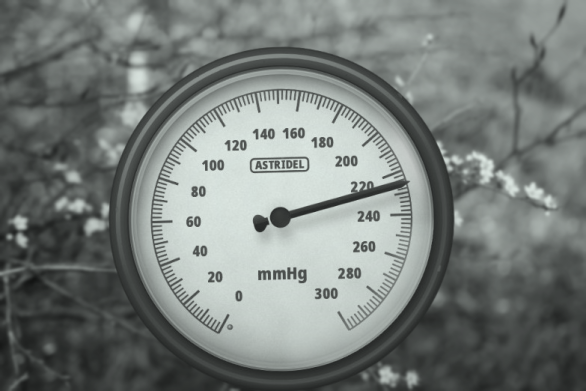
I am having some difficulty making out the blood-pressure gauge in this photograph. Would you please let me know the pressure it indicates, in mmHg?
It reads 226 mmHg
